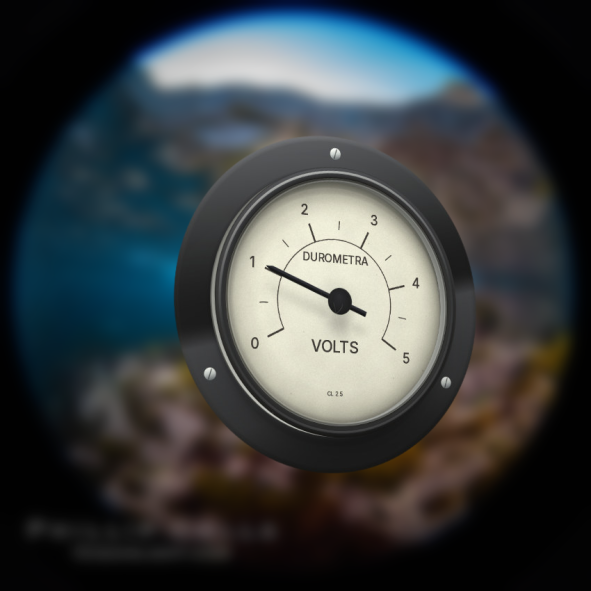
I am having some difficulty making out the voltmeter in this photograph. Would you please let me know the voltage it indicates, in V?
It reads 1 V
